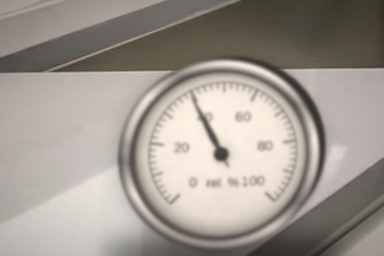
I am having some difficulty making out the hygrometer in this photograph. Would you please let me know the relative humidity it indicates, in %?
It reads 40 %
